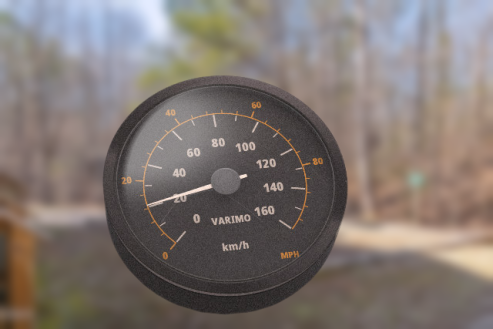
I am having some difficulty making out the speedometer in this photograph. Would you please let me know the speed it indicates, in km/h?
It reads 20 km/h
